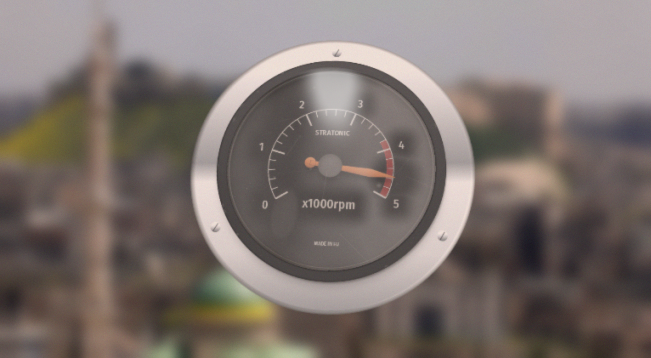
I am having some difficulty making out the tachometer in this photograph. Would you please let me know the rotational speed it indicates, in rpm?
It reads 4600 rpm
